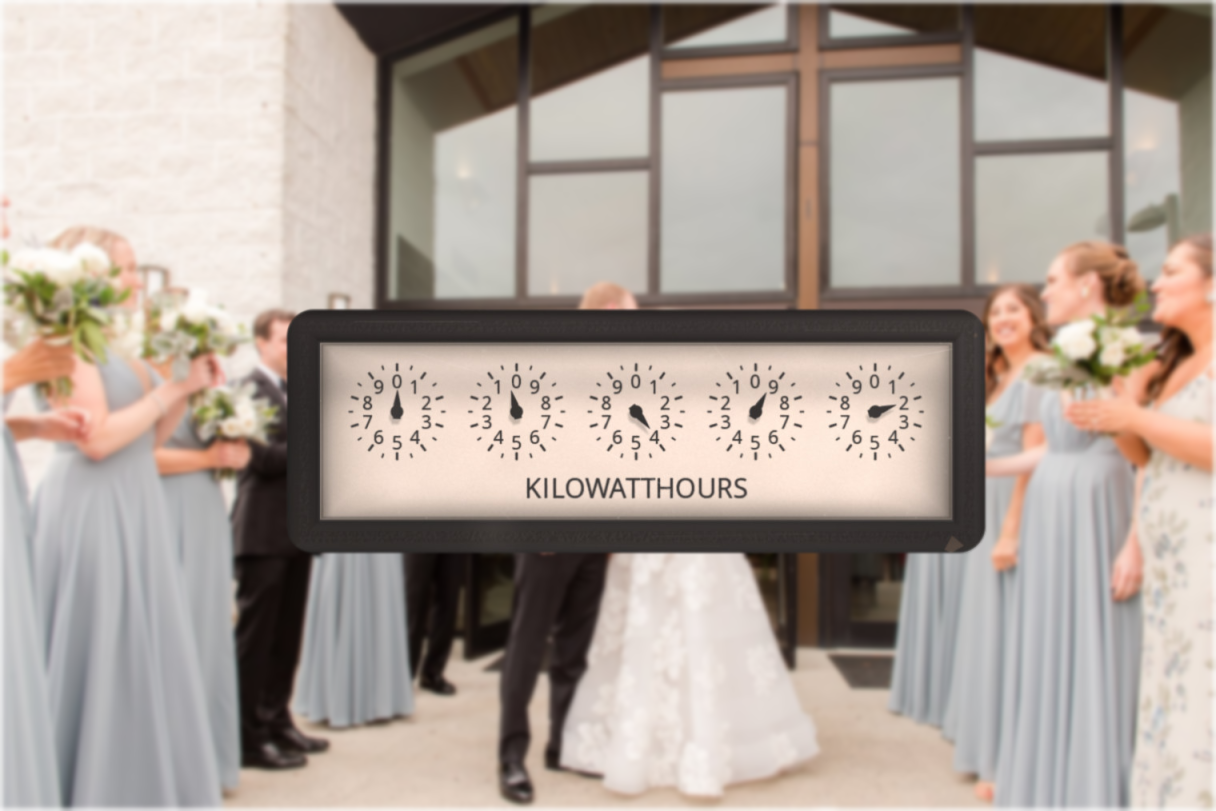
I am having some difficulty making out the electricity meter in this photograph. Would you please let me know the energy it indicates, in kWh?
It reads 392 kWh
